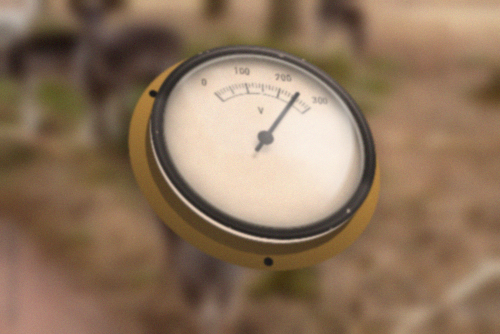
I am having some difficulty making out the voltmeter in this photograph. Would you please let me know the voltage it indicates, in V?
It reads 250 V
